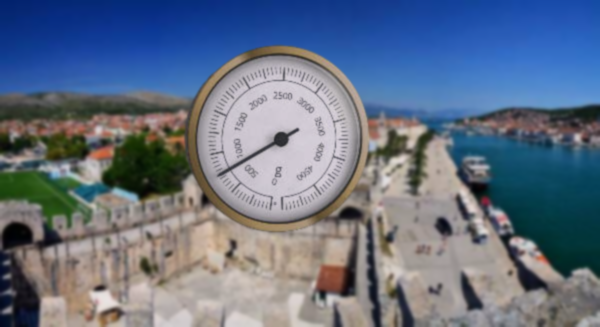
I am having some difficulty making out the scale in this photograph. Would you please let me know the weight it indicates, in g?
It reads 750 g
